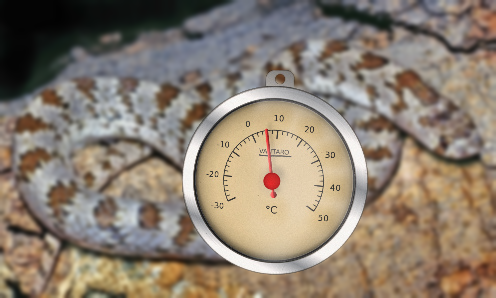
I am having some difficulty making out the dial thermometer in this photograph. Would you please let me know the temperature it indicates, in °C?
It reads 6 °C
